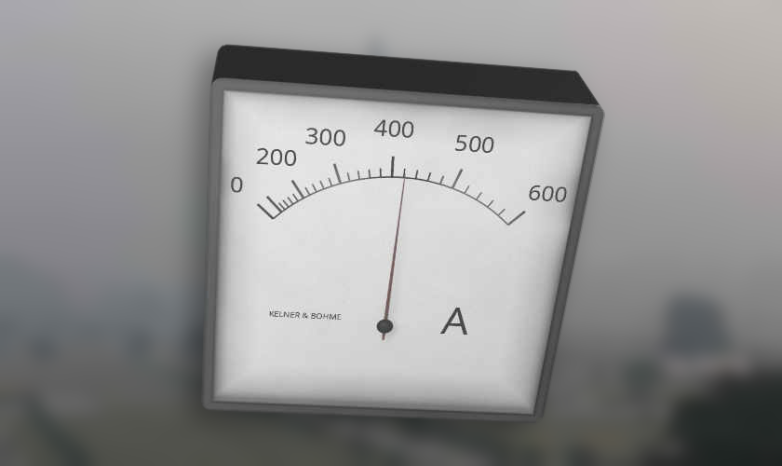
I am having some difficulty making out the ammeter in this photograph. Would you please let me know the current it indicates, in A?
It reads 420 A
